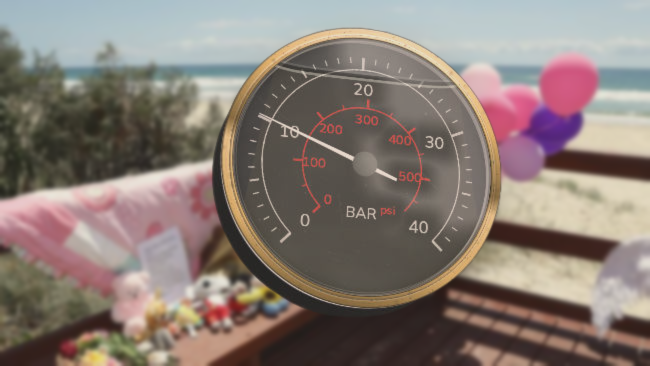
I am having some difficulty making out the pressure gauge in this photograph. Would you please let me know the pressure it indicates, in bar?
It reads 10 bar
